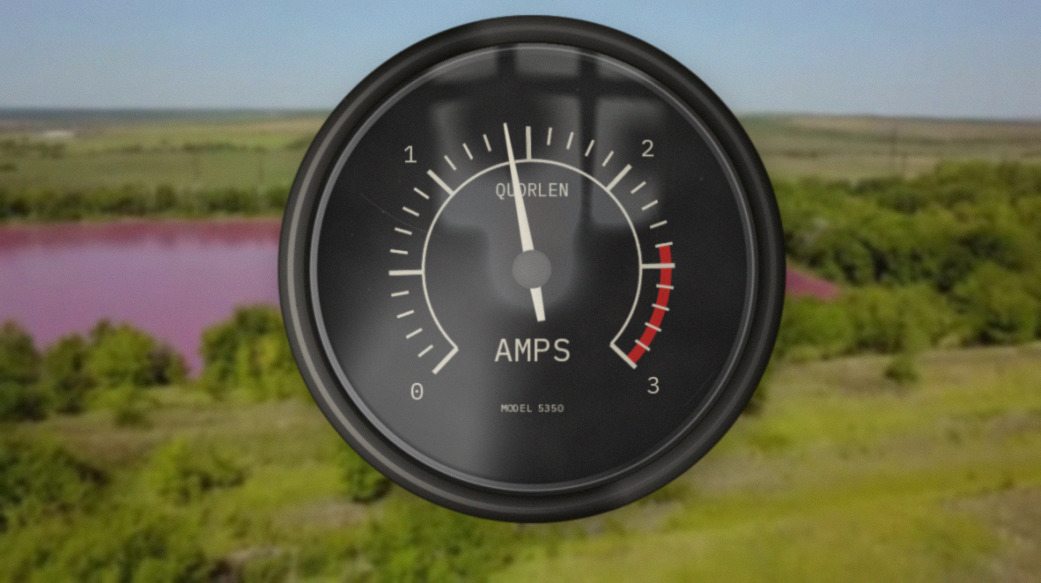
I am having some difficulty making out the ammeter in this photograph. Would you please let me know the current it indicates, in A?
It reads 1.4 A
